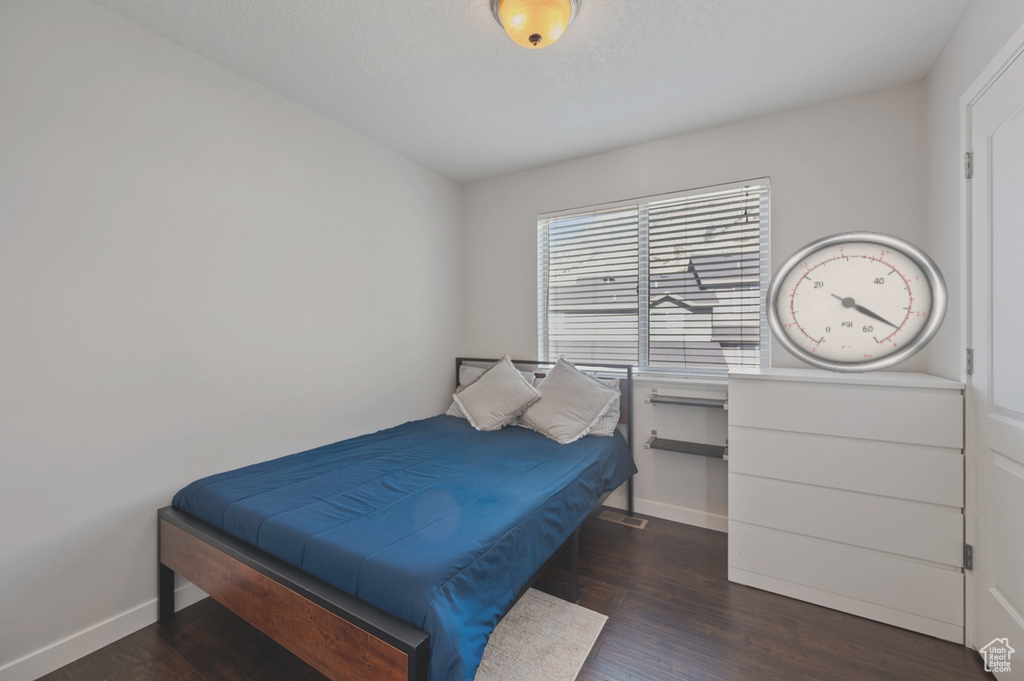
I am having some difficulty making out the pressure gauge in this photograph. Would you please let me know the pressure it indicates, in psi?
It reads 55 psi
